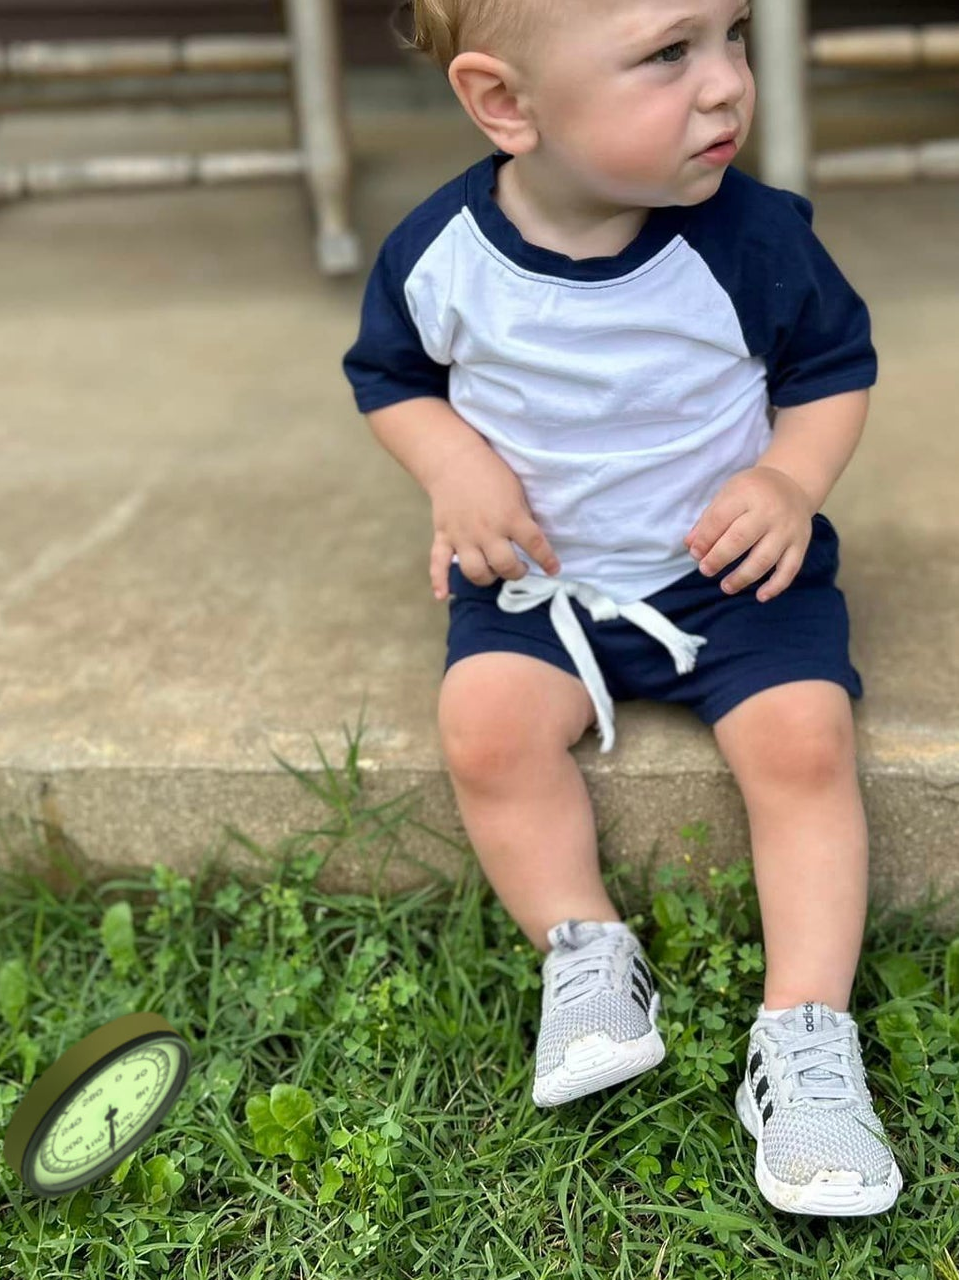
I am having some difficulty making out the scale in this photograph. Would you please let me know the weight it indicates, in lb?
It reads 140 lb
